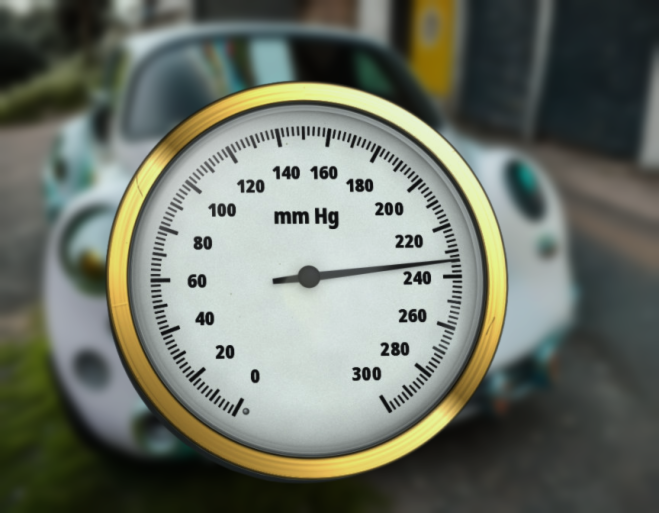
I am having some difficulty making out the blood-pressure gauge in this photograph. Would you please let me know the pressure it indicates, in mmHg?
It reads 234 mmHg
